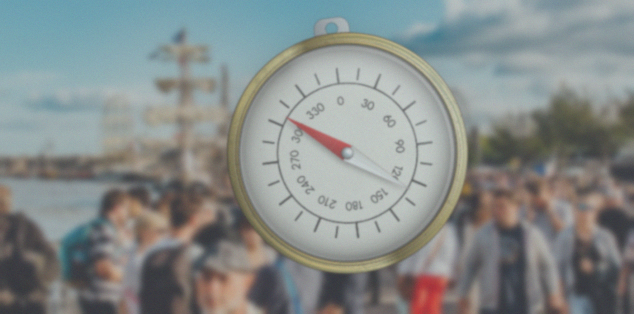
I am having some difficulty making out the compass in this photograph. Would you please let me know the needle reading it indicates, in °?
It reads 307.5 °
